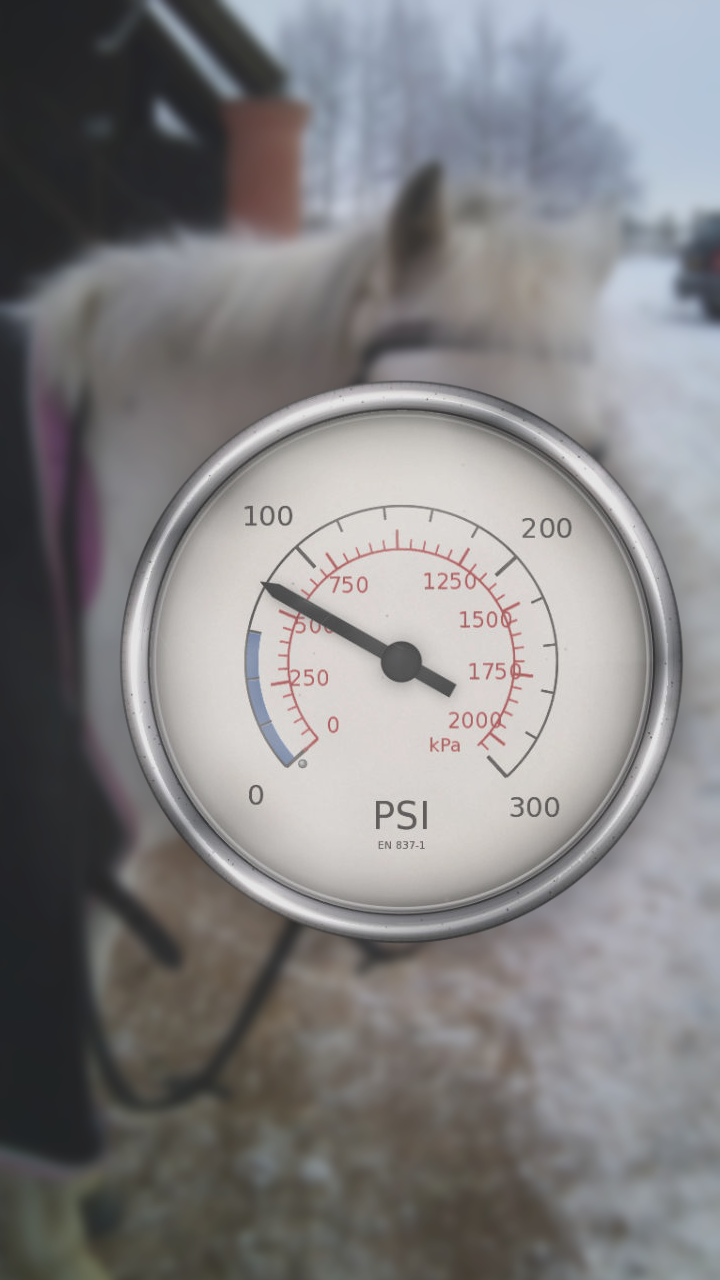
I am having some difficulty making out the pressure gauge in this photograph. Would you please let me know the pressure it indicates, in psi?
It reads 80 psi
